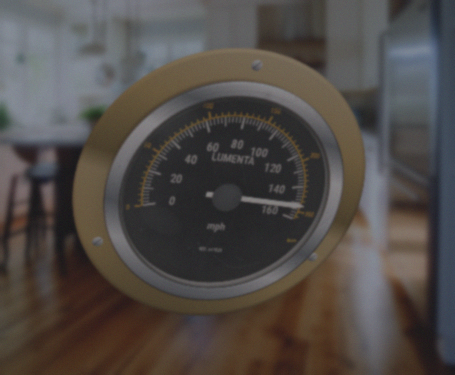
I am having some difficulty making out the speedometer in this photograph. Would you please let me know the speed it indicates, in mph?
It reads 150 mph
